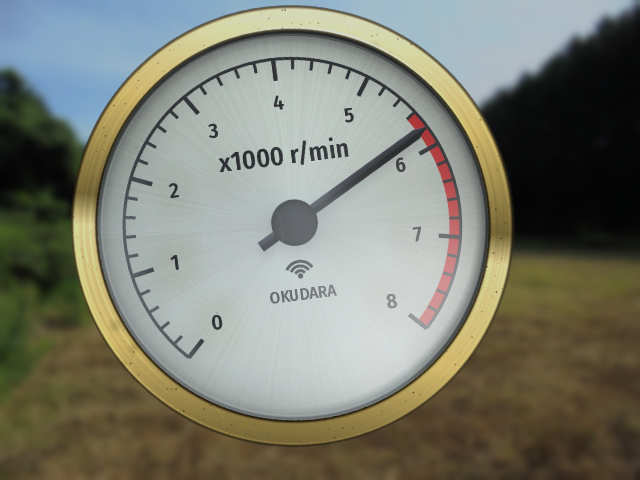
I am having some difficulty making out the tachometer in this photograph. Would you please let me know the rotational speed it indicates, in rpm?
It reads 5800 rpm
